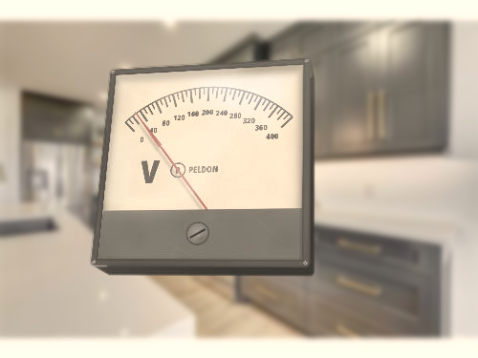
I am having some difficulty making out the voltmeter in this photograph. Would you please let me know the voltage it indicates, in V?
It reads 30 V
